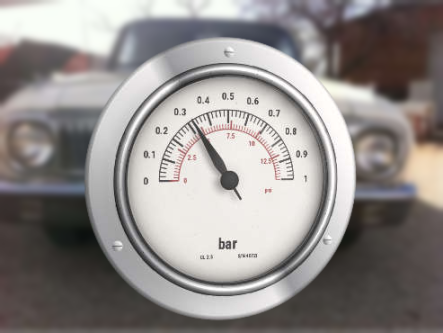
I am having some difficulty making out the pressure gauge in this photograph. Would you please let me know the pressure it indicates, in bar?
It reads 0.32 bar
